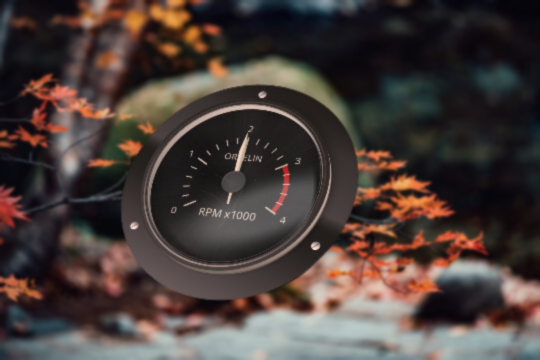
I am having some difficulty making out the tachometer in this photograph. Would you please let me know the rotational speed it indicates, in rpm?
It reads 2000 rpm
